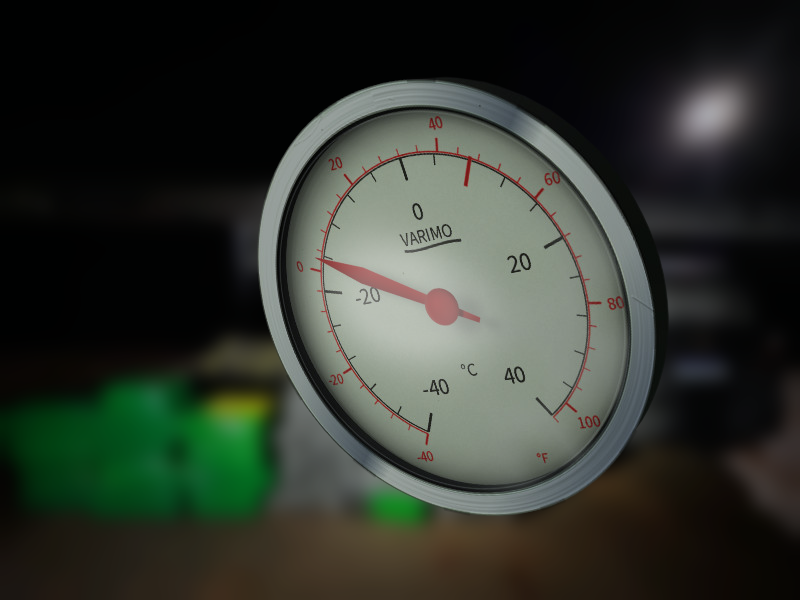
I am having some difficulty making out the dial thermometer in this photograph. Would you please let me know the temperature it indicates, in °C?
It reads -16 °C
